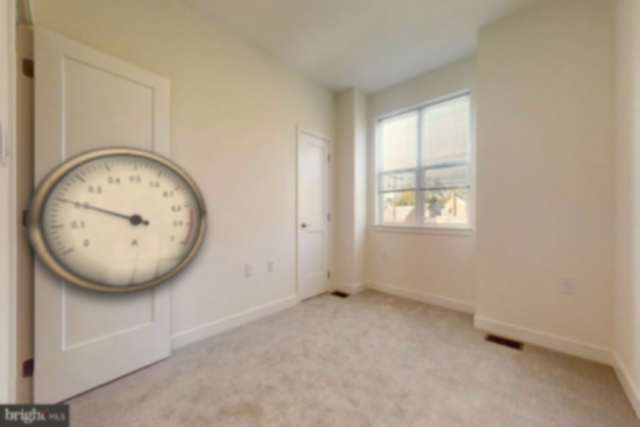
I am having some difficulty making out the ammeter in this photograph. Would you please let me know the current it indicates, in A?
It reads 0.2 A
